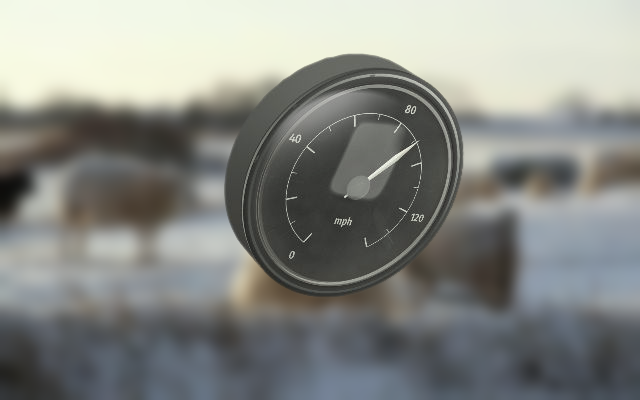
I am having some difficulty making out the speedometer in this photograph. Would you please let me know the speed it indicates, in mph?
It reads 90 mph
